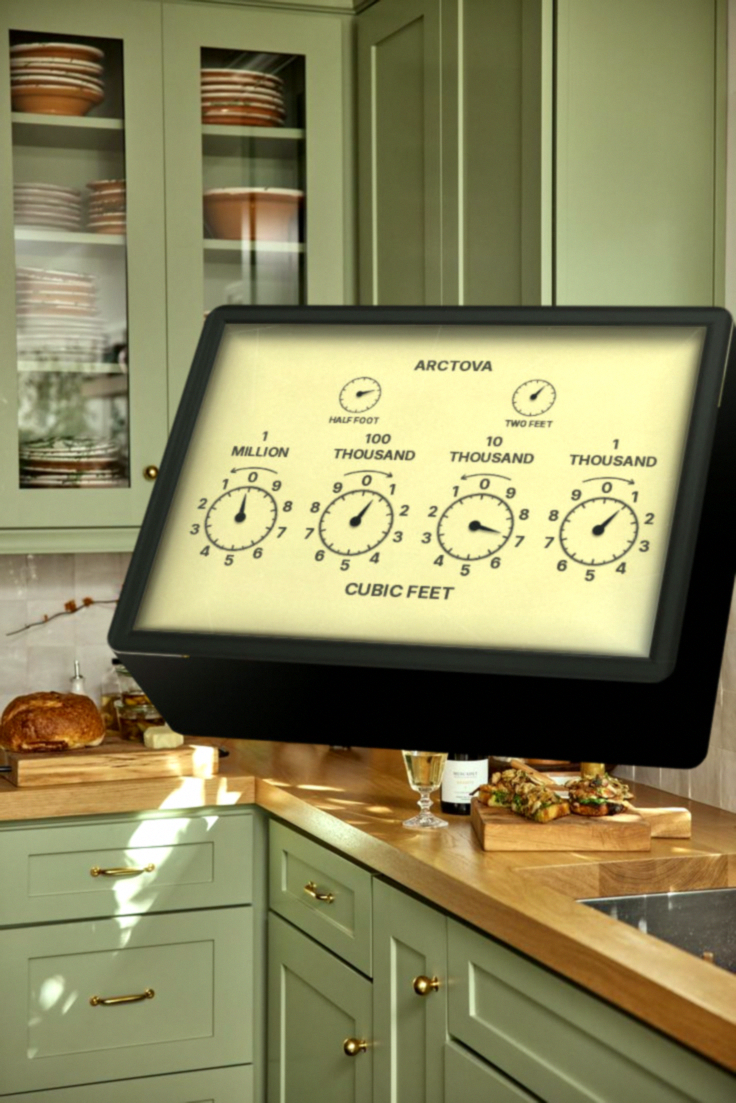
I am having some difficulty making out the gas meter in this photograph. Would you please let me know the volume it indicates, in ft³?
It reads 7100 ft³
